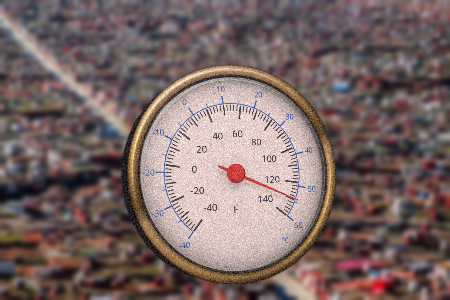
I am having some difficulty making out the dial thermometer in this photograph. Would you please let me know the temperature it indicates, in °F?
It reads 130 °F
